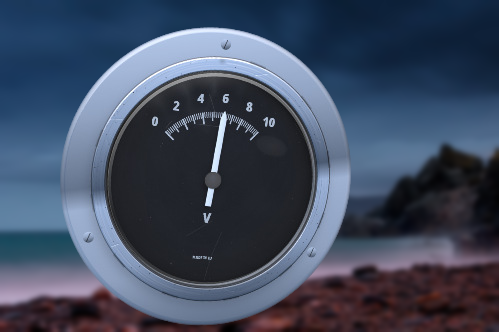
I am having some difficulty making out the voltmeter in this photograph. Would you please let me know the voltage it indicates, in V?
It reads 6 V
